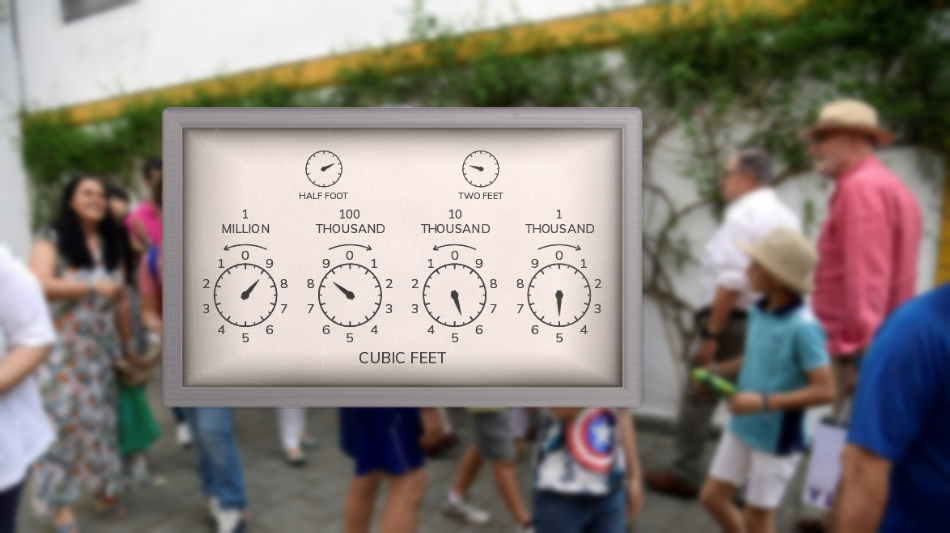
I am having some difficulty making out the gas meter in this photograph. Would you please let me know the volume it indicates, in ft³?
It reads 885500 ft³
